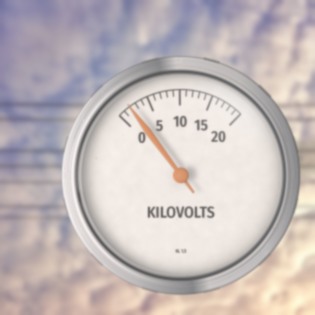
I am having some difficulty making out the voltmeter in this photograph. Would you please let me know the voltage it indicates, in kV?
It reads 2 kV
